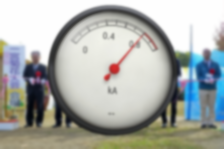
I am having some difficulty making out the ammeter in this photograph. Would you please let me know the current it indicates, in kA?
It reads 0.8 kA
